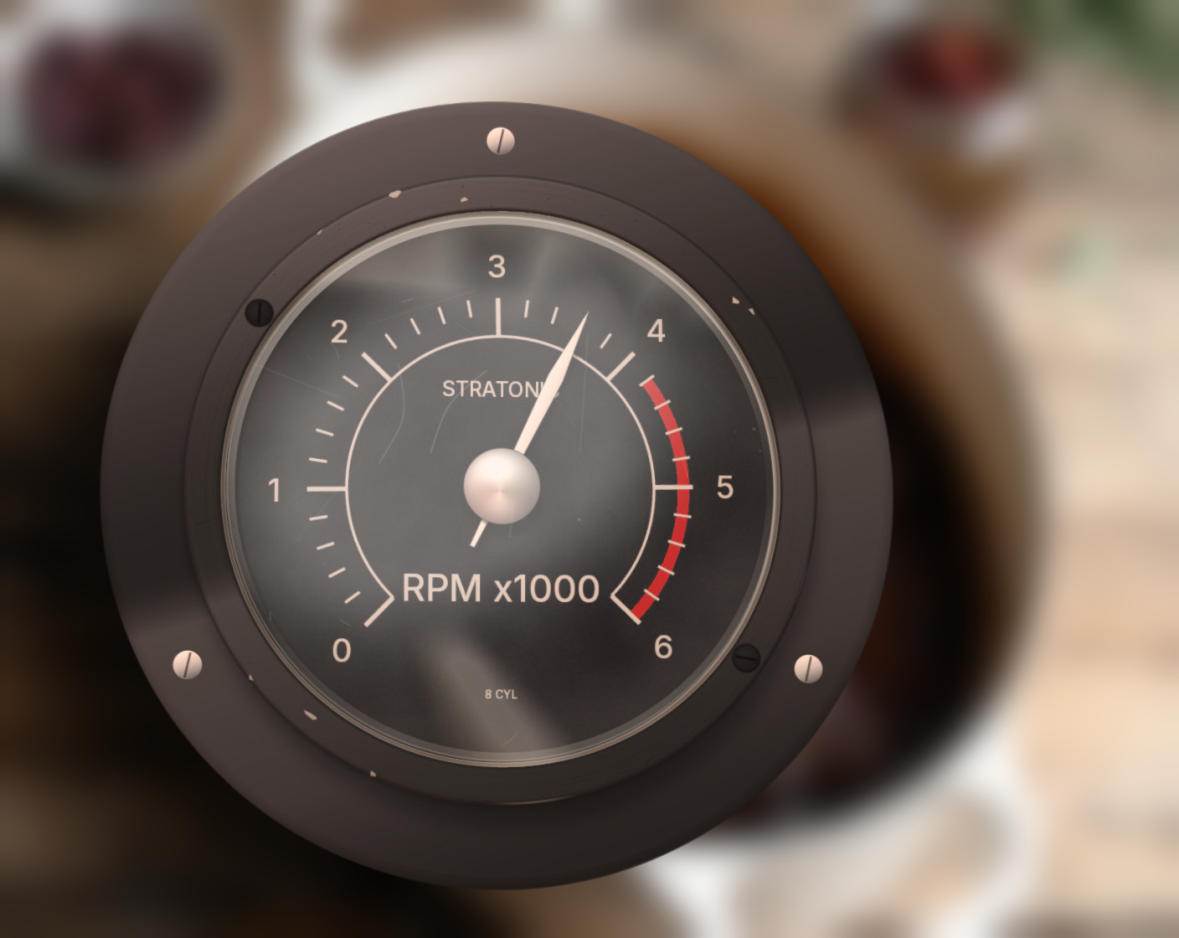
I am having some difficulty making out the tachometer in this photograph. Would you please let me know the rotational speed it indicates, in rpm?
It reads 3600 rpm
